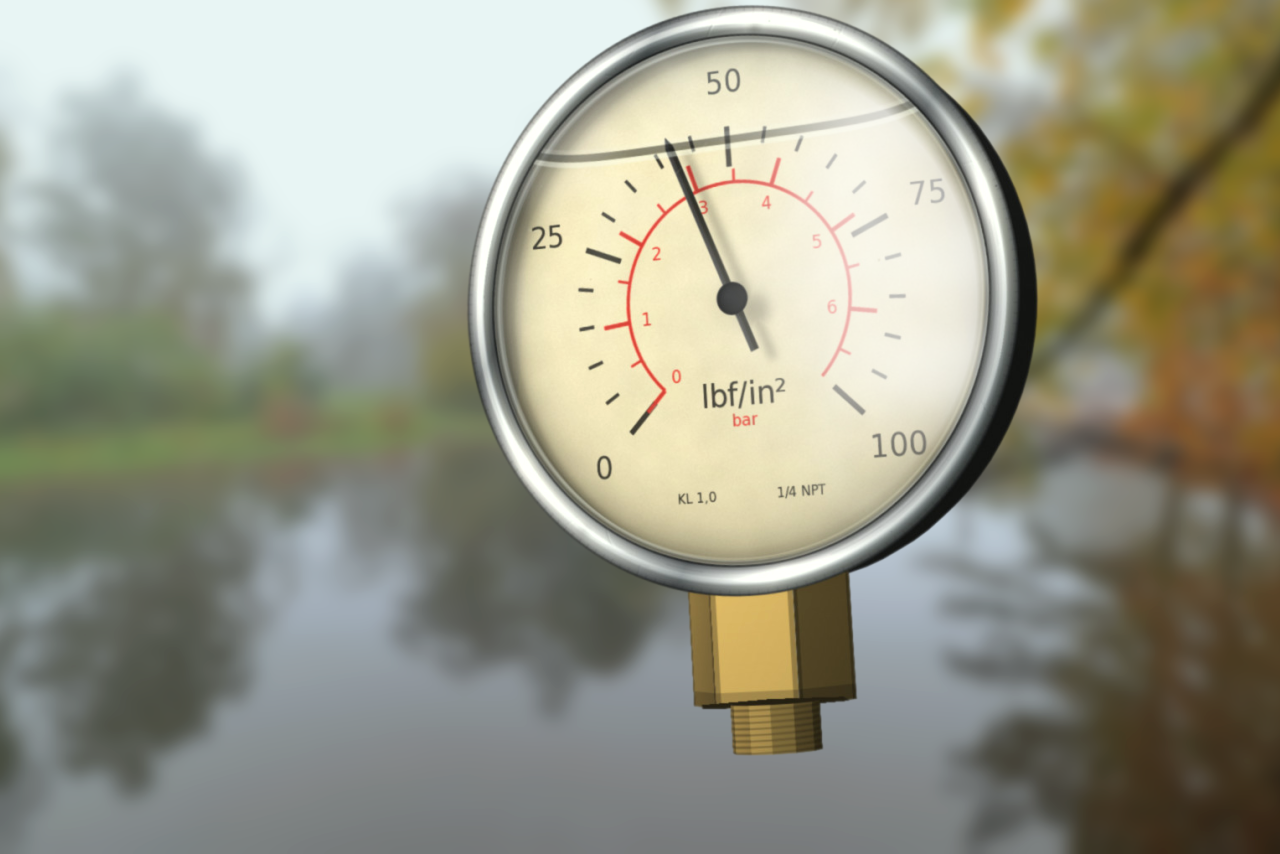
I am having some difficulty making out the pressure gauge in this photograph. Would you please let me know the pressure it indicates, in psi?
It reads 42.5 psi
